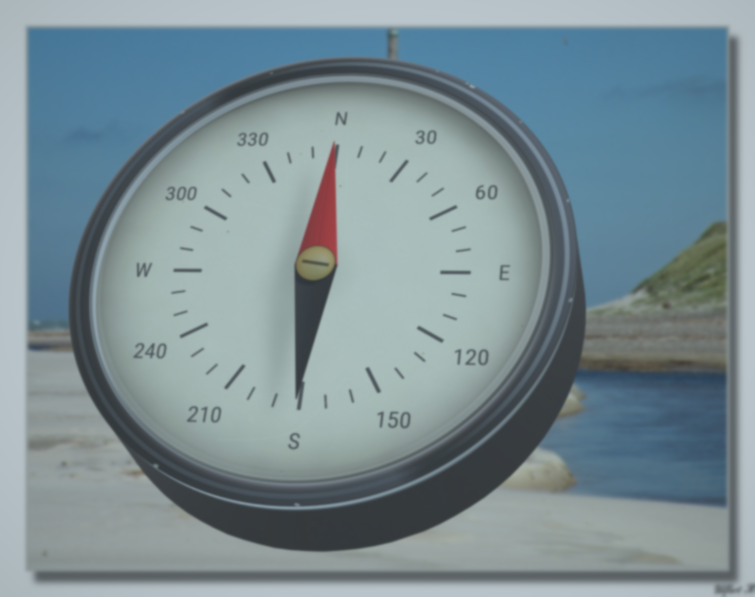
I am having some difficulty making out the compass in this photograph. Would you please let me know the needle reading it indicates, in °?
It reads 0 °
